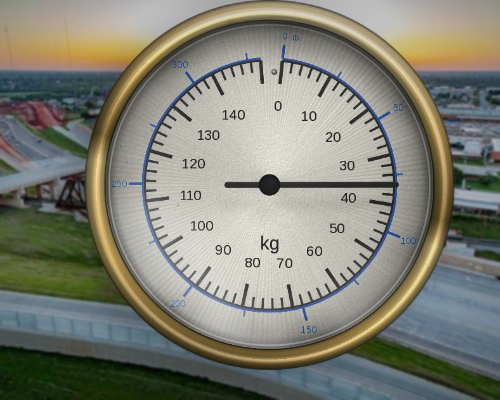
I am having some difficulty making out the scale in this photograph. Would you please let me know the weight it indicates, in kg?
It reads 36 kg
